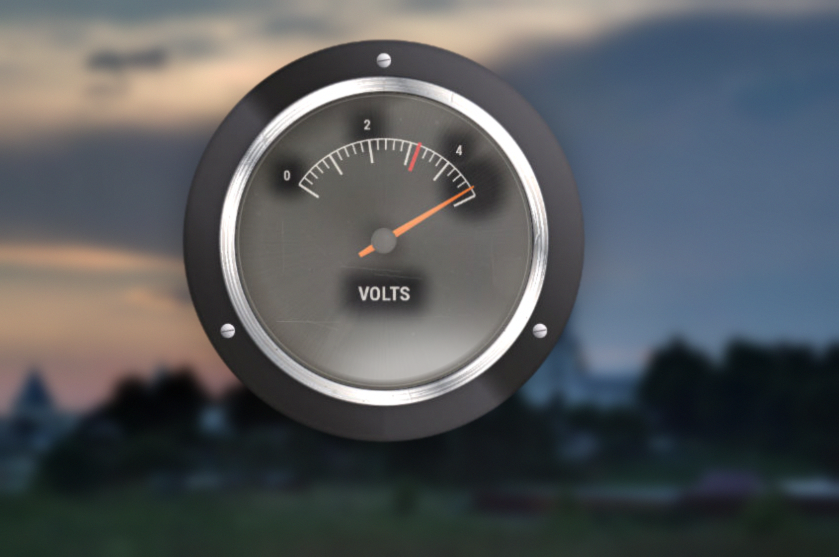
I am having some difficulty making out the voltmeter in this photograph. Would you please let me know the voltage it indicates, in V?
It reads 4.8 V
